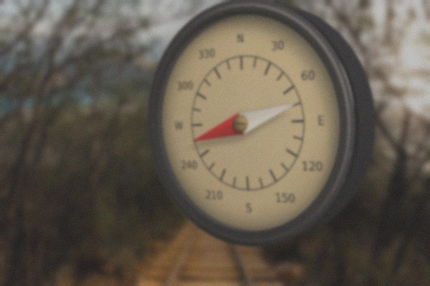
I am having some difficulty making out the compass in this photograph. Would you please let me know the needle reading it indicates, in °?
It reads 255 °
